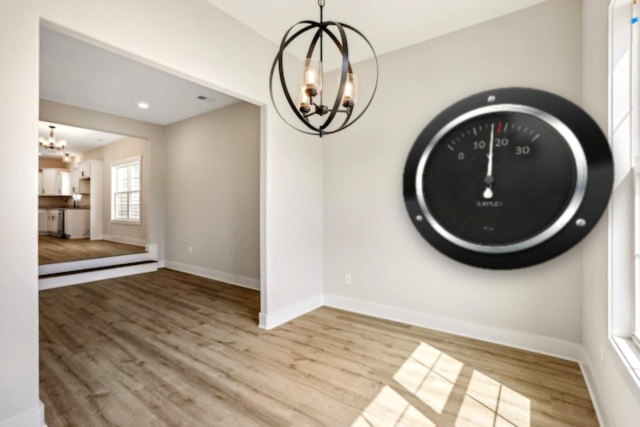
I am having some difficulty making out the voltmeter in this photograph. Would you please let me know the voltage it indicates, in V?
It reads 16 V
